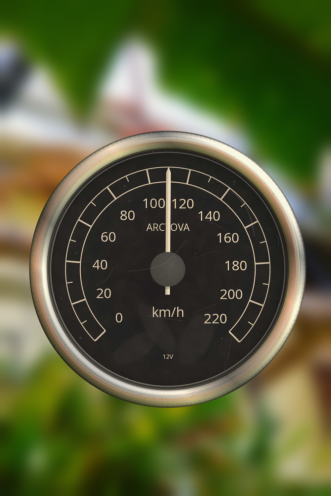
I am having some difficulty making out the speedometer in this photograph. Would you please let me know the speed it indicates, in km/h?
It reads 110 km/h
